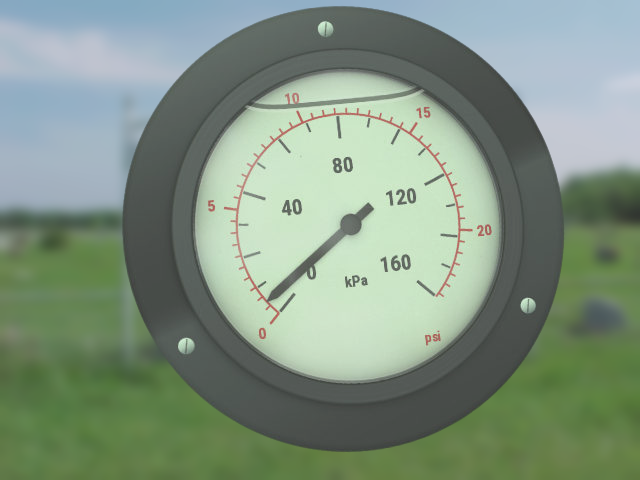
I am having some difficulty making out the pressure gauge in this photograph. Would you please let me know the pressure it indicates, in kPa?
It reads 5 kPa
